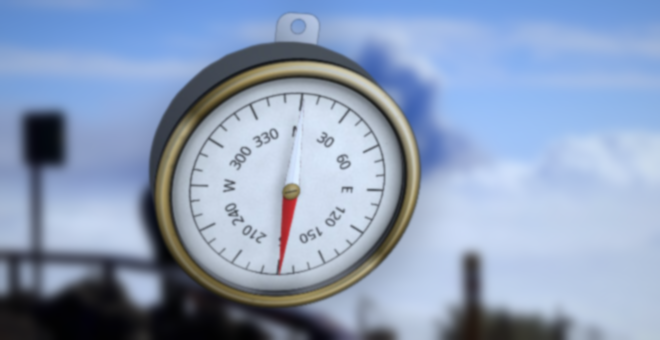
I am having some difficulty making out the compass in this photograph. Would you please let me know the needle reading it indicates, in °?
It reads 180 °
